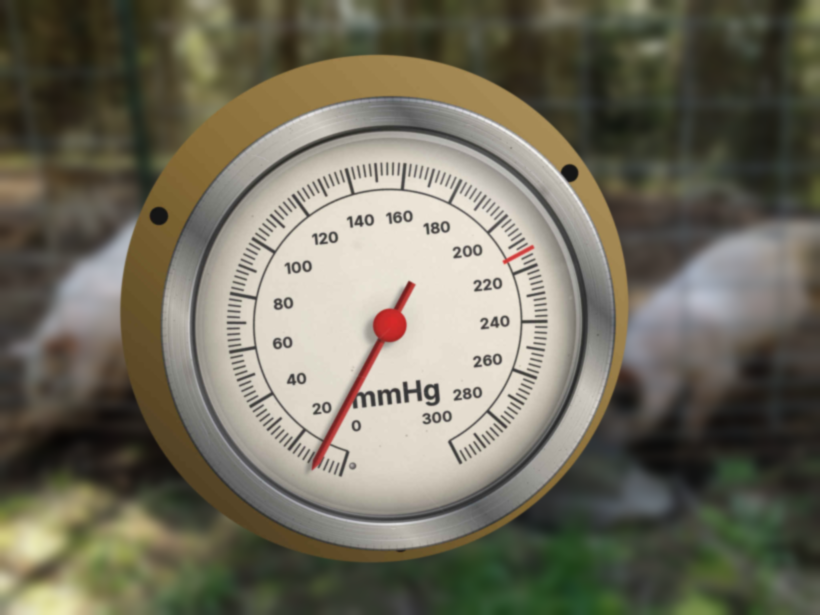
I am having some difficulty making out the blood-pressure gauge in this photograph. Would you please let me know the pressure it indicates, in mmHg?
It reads 10 mmHg
